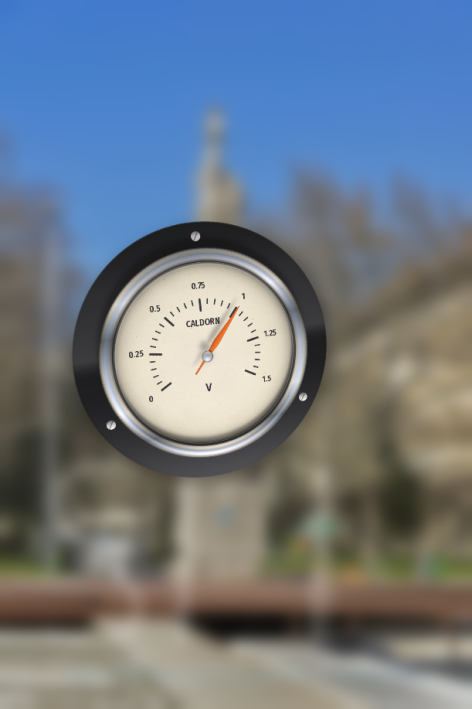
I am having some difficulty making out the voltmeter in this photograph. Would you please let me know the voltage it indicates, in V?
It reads 1 V
